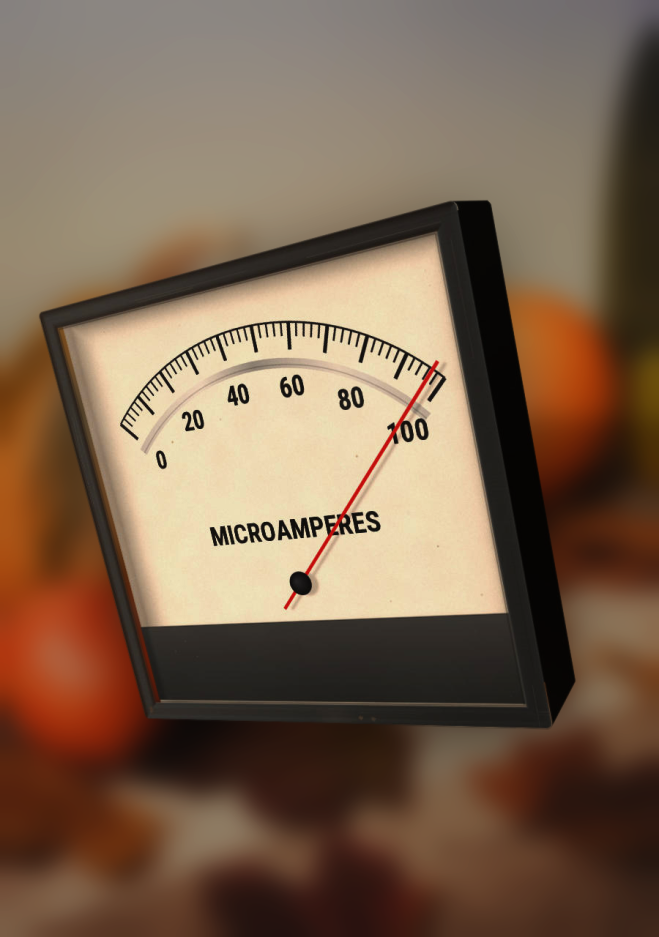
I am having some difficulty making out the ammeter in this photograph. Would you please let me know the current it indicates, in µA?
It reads 97 µA
